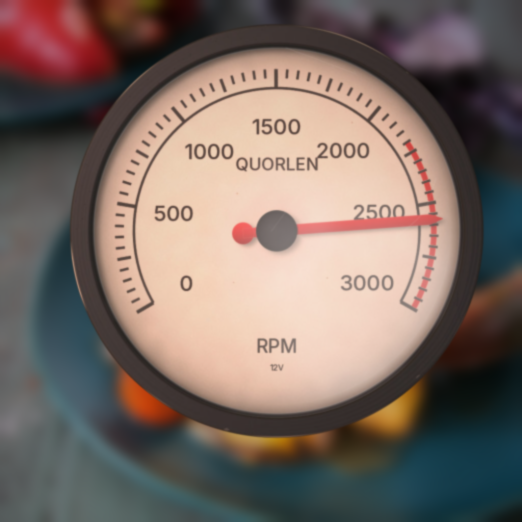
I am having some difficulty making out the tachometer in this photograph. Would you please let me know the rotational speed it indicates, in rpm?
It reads 2575 rpm
